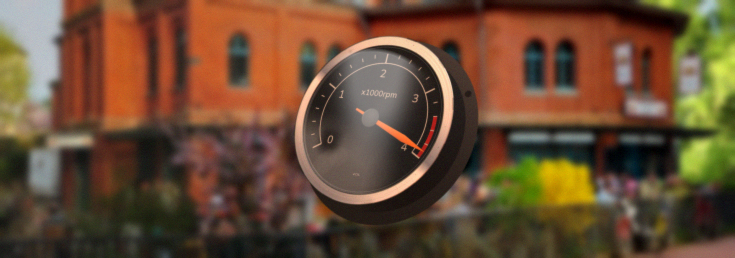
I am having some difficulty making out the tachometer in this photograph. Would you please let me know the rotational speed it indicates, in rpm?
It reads 3900 rpm
